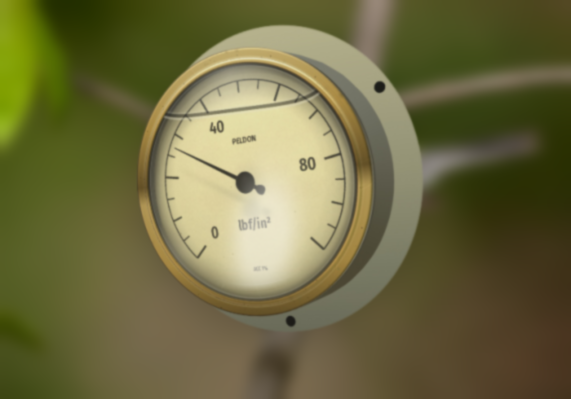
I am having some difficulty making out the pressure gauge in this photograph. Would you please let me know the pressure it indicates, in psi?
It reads 27.5 psi
